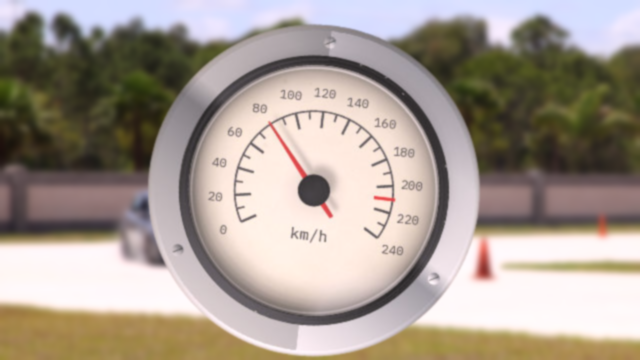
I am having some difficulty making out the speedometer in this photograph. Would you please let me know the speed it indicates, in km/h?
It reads 80 km/h
